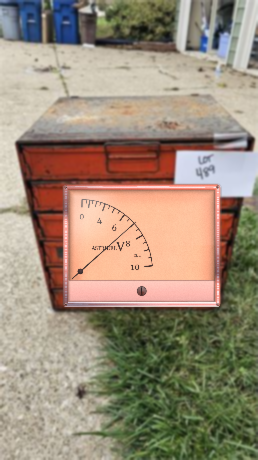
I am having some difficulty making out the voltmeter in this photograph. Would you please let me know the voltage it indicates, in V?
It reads 7 V
